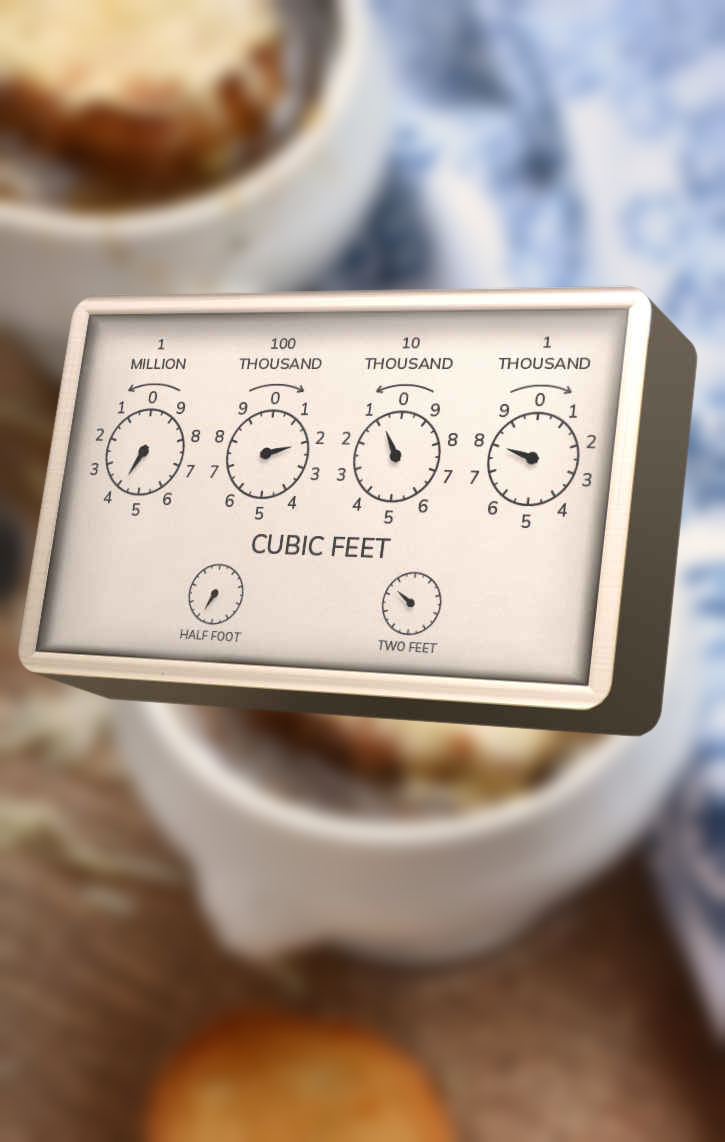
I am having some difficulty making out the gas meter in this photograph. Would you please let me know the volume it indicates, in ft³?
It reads 420800 ft³
